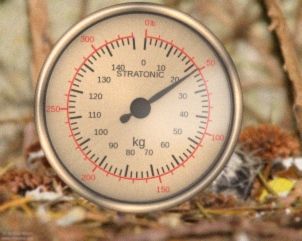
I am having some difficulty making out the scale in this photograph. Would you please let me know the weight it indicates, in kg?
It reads 22 kg
